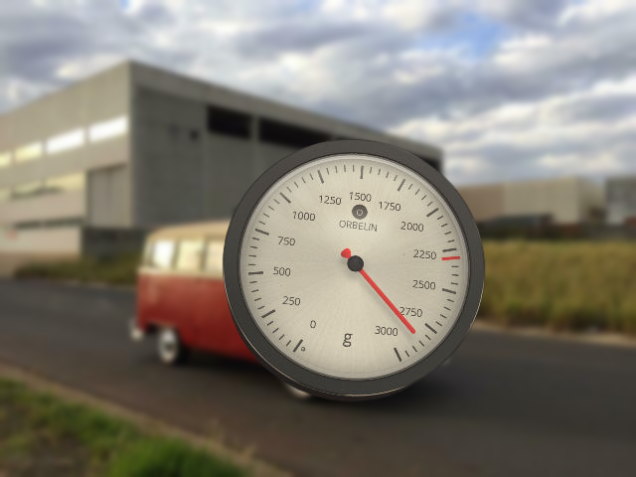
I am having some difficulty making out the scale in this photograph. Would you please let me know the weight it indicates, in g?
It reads 2850 g
